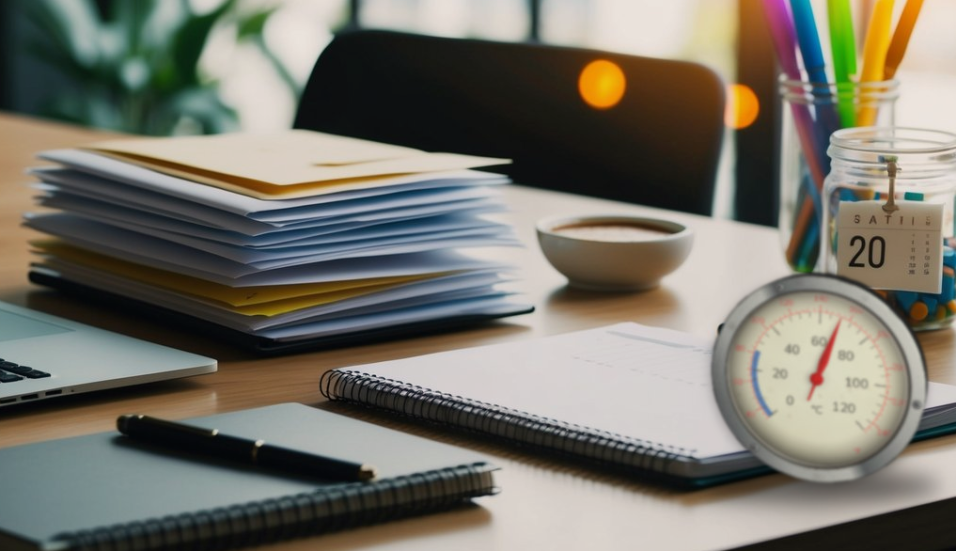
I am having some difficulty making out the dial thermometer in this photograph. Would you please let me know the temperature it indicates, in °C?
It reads 68 °C
